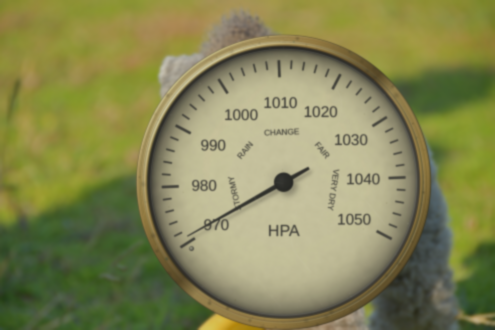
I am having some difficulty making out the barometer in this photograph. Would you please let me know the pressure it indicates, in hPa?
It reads 971 hPa
